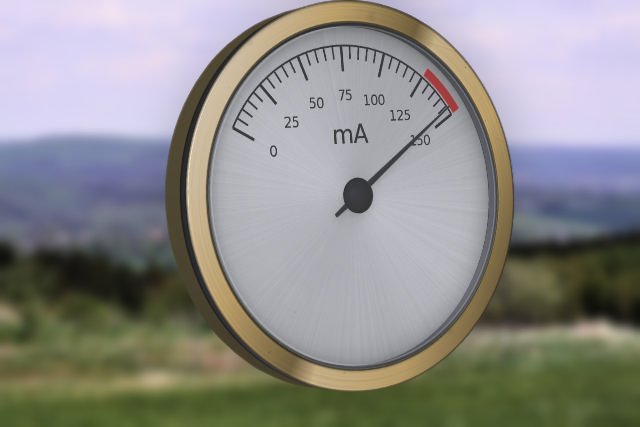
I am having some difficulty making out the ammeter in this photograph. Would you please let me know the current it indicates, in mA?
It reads 145 mA
